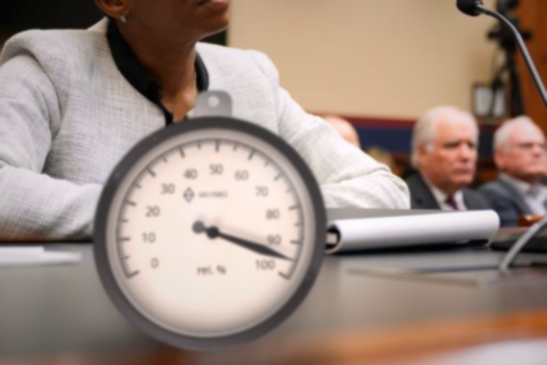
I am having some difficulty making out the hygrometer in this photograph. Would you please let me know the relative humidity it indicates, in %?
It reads 95 %
